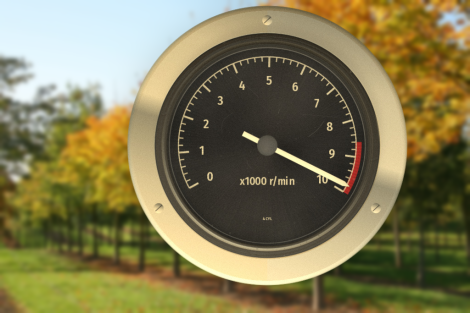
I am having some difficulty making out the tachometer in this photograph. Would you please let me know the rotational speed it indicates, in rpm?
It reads 9800 rpm
